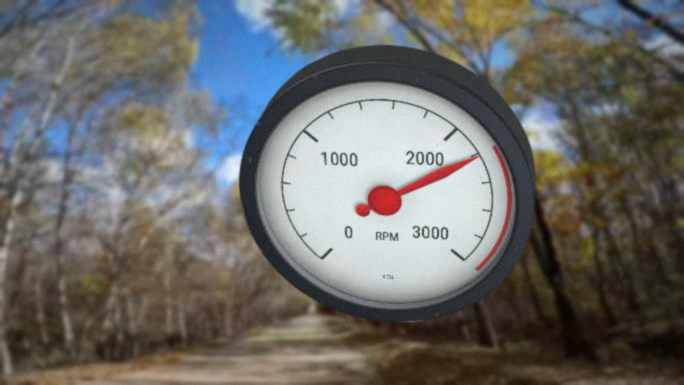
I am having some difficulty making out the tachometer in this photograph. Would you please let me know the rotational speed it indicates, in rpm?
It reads 2200 rpm
